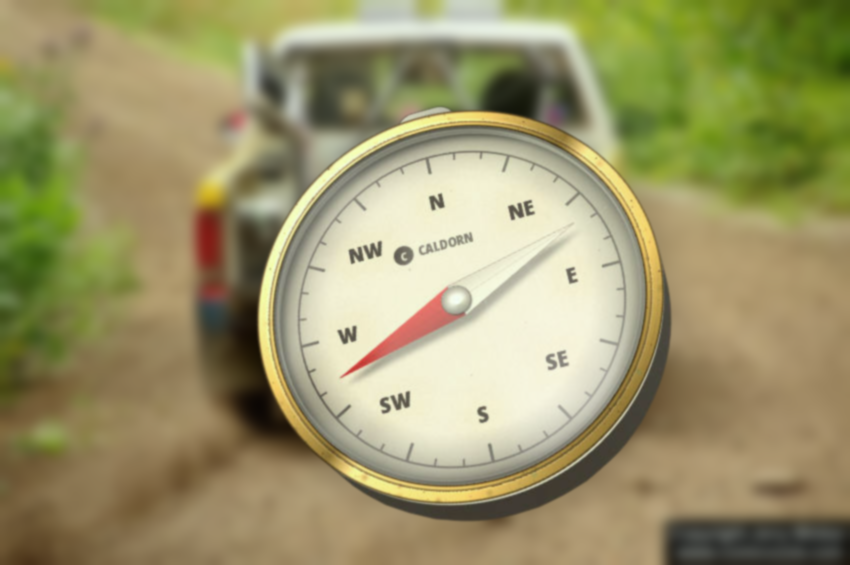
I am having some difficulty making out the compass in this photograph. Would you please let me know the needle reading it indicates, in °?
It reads 250 °
